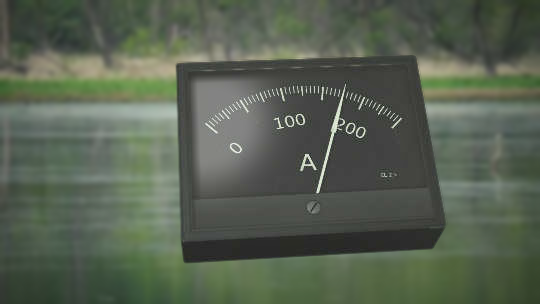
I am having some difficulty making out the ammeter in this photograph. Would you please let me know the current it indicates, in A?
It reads 175 A
